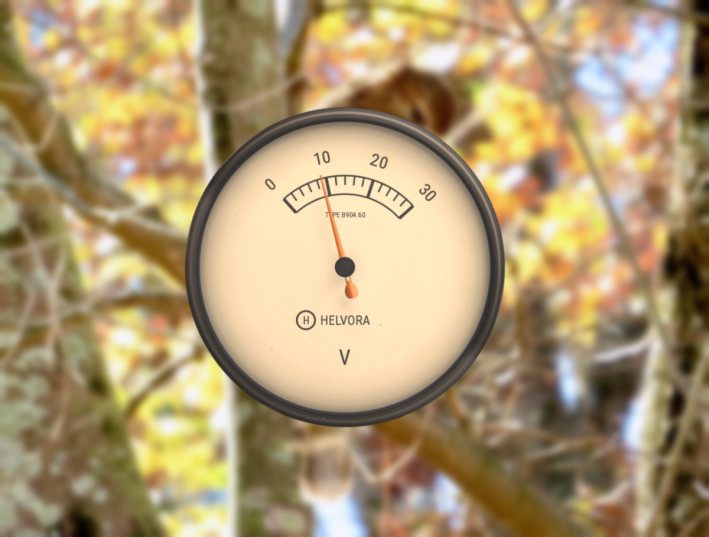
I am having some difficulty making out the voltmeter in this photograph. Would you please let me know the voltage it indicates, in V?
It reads 9 V
